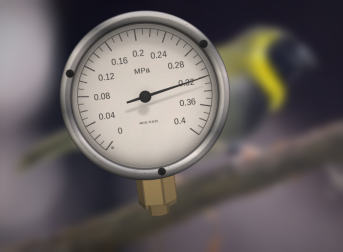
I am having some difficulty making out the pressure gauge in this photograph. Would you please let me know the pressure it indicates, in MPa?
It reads 0.32 MPa
